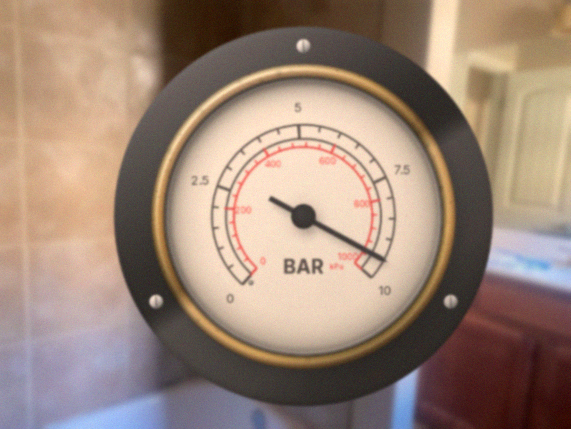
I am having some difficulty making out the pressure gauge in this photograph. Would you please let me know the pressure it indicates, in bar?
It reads 9.5 bar
